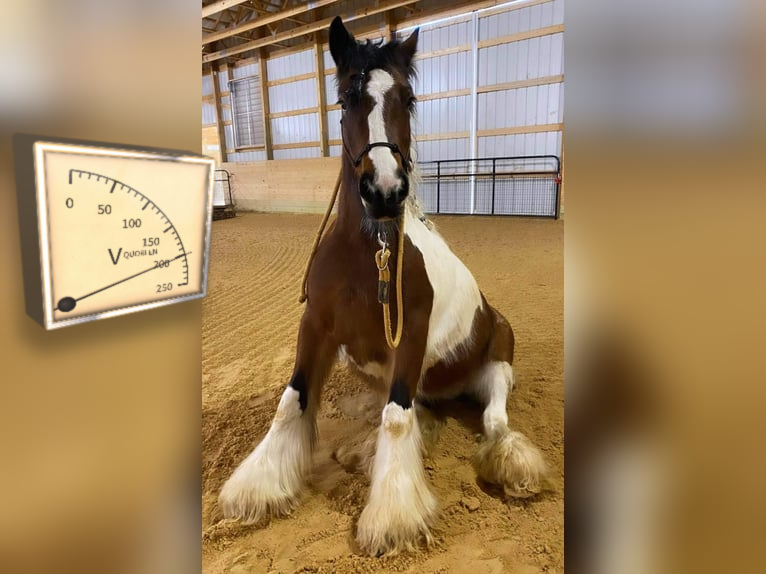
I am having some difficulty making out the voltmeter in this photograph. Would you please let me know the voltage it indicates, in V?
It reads 200 V
